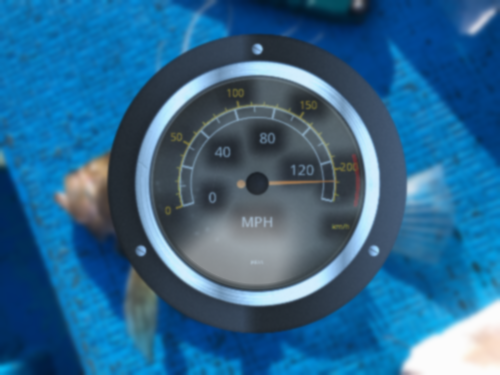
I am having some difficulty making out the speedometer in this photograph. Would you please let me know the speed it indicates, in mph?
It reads 130 mph
